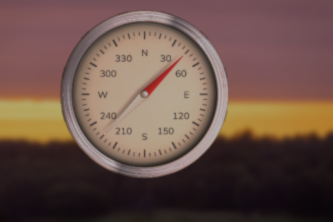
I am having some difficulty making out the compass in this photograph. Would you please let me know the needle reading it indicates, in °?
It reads 45 °
